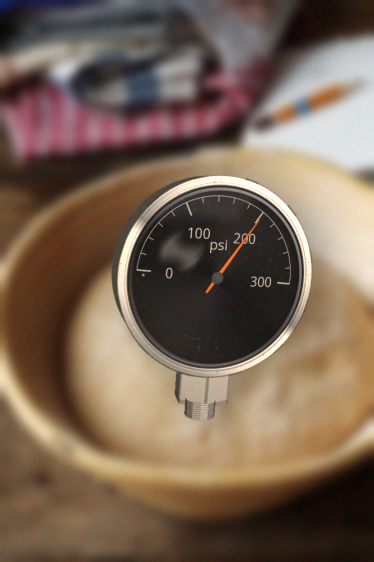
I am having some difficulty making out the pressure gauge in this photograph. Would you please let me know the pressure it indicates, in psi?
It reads 200 psi
